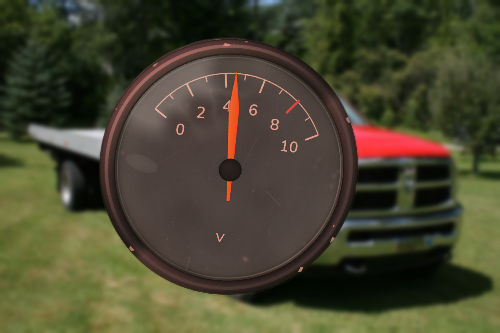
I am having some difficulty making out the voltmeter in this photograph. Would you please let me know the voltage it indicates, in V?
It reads 4.5 V
